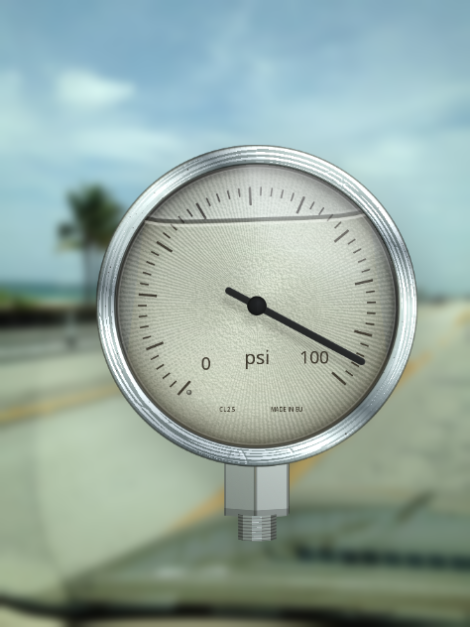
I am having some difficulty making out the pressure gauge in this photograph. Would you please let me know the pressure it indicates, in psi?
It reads 95 psi
